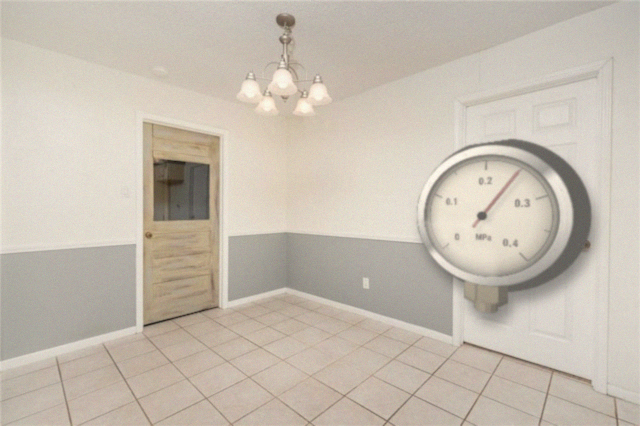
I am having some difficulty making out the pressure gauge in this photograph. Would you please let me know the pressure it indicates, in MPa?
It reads 0.25 MPa
